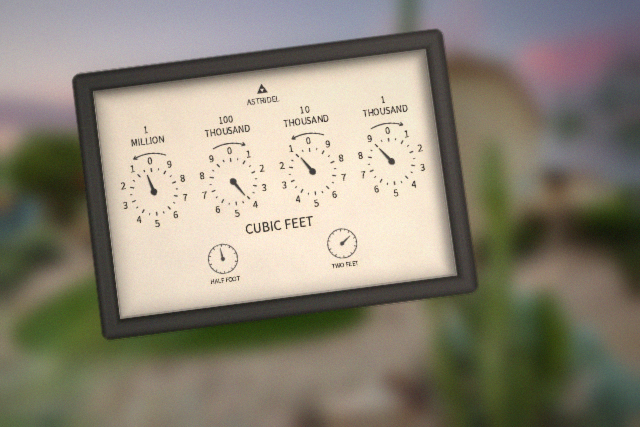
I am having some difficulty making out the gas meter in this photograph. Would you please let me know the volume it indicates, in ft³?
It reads 40900 ft³
